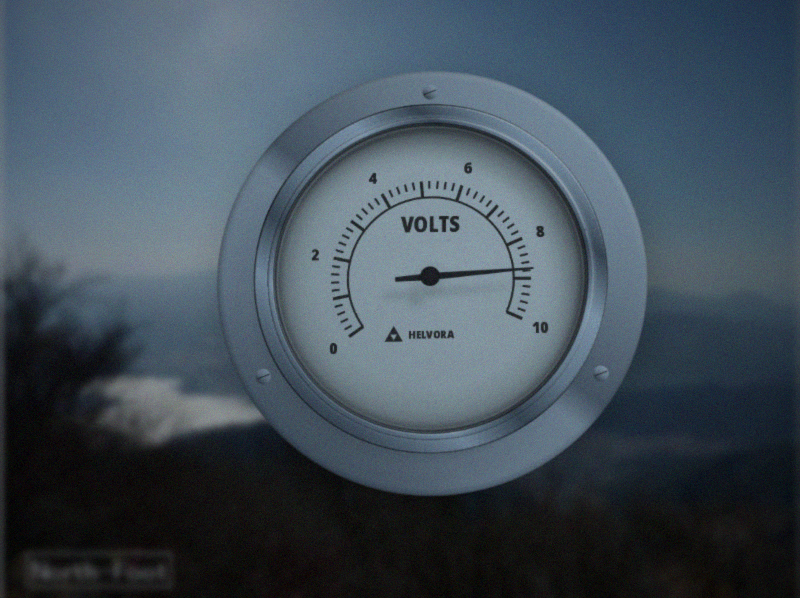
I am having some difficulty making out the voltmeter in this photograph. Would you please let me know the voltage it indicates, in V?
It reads 8.8 V
